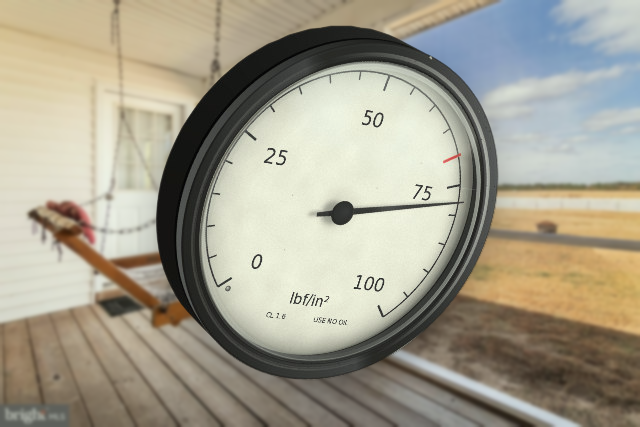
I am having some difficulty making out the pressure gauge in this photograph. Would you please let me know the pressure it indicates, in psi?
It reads 77.5 psi
